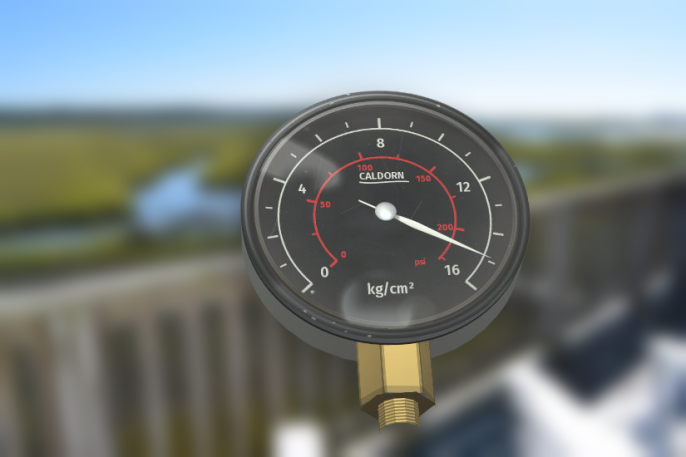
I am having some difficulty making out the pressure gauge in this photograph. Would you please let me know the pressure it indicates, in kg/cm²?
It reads 15 kg/cm²
